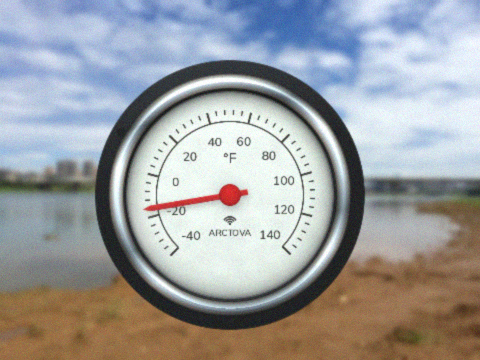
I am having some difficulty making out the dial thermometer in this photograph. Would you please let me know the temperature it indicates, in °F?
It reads -16 °F
